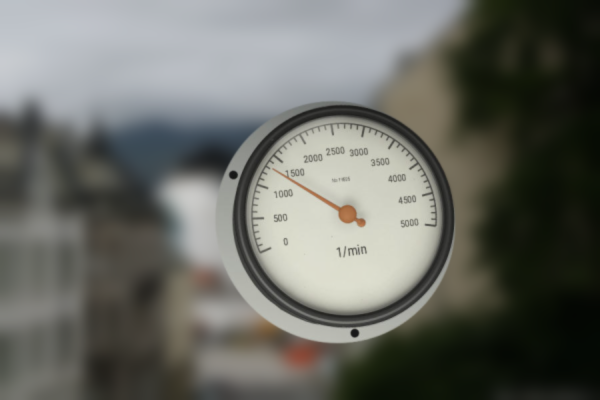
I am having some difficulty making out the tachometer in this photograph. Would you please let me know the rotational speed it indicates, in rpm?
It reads 1300 rpm
